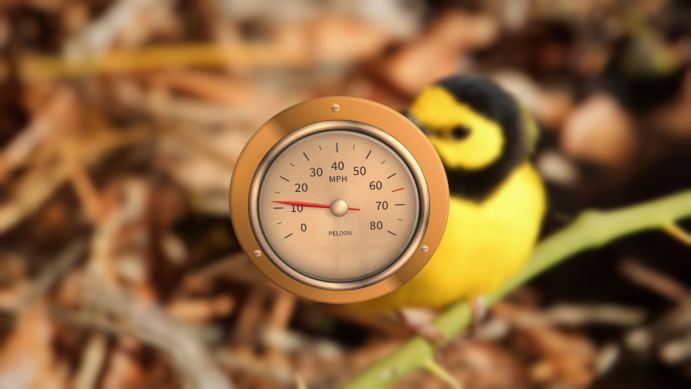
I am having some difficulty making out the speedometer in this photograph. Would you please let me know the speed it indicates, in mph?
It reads 12.5 mph
